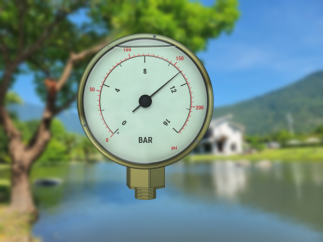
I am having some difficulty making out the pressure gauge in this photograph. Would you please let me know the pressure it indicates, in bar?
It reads 11 bar
